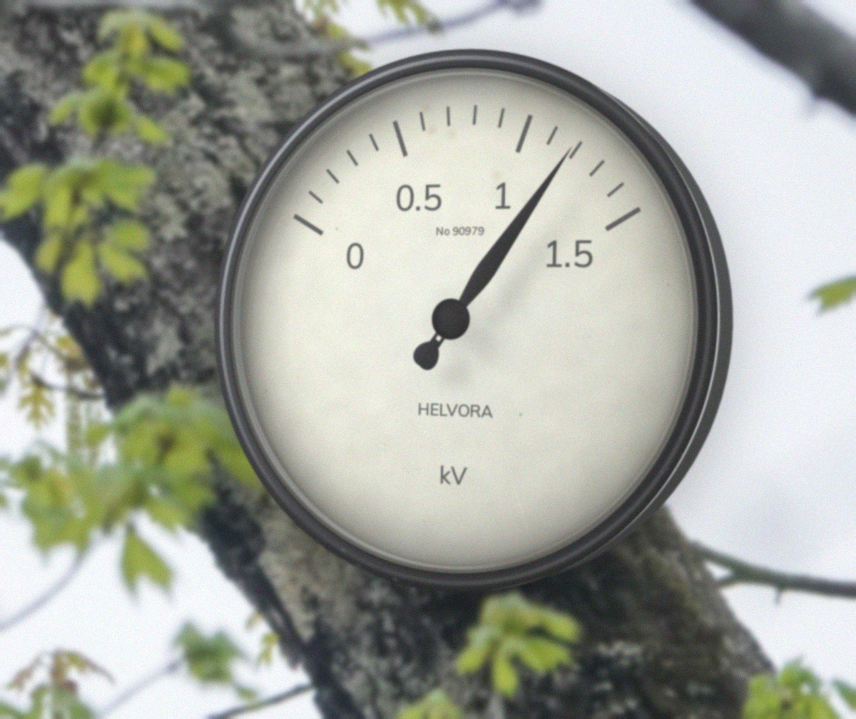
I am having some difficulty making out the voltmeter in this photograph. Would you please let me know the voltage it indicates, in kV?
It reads 1.2 kV
